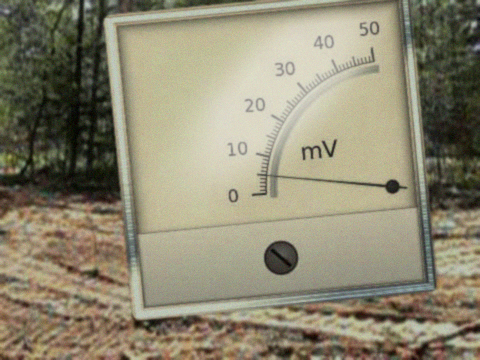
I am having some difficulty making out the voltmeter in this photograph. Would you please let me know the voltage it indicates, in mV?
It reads 5 mV
